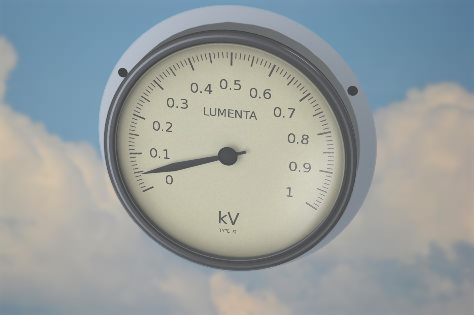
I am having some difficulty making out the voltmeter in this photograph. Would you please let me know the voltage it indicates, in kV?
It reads 0.05 kV
